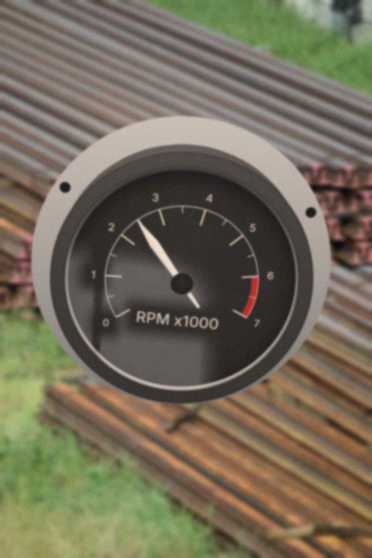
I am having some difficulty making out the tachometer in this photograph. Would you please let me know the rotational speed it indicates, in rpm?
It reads 2500 rpm
